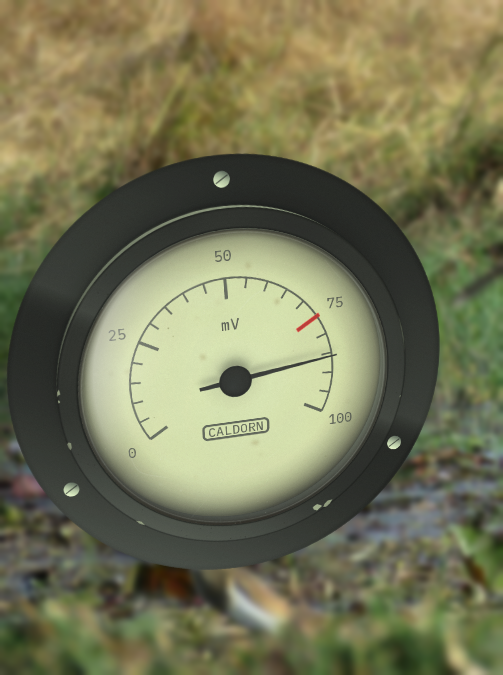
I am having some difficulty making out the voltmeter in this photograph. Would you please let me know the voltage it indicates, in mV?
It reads 85 mV
